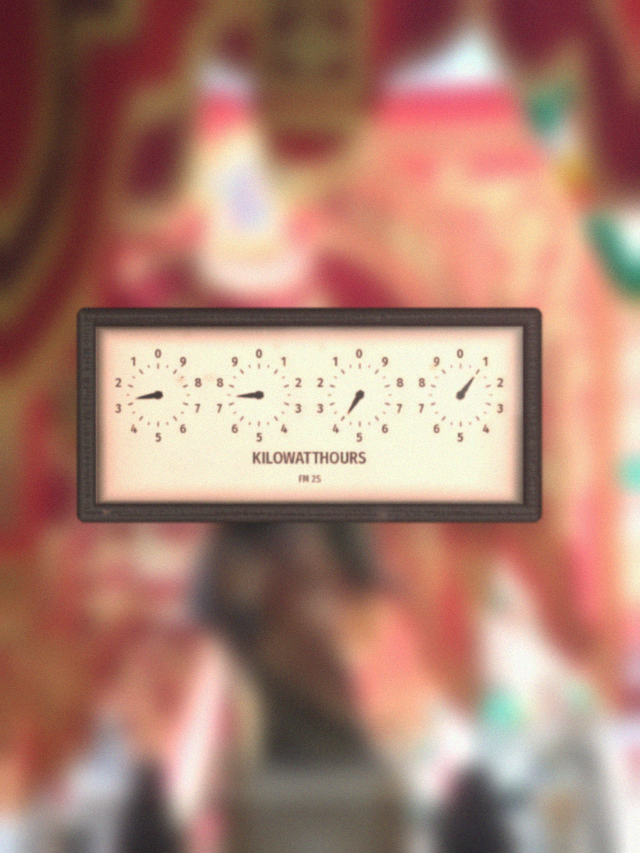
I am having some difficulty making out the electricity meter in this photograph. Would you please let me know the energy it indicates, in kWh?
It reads 2741 kWh
